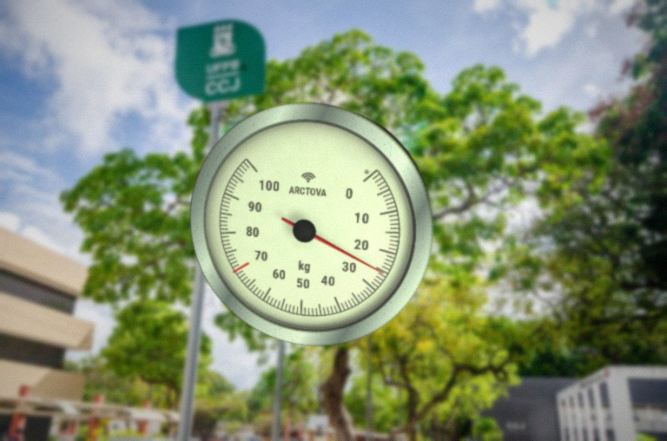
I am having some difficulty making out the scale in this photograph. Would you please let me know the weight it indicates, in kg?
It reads 25 kg
